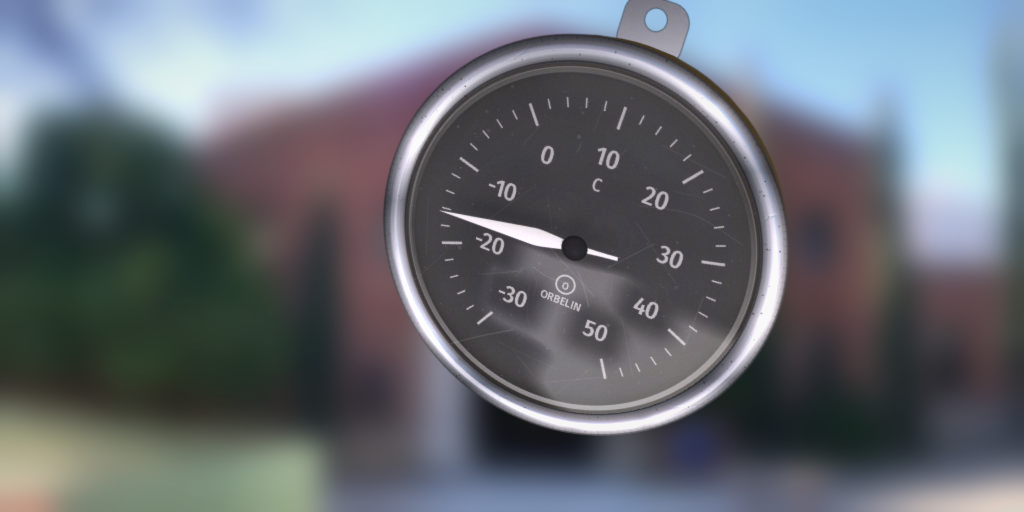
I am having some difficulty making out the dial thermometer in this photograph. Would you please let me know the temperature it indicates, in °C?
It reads -16 °C
